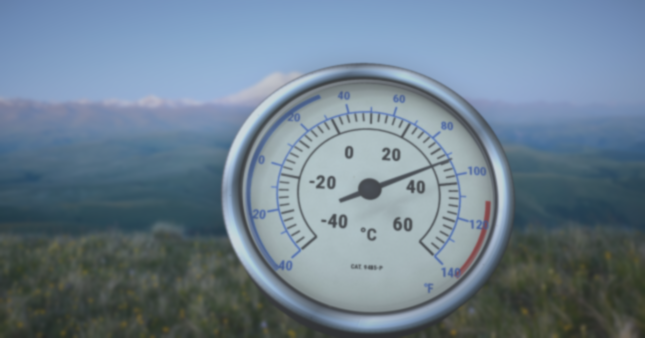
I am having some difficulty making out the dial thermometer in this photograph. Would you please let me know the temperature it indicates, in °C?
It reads 34 °C
